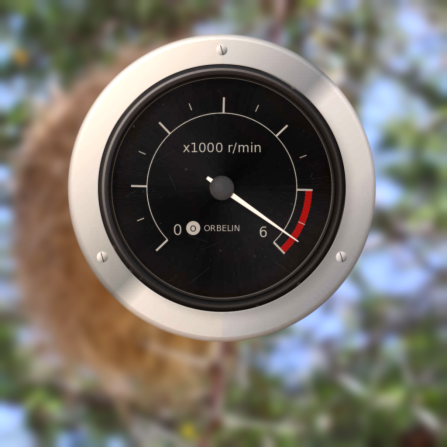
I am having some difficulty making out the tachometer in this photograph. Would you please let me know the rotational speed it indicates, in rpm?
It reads 5750 rpm
